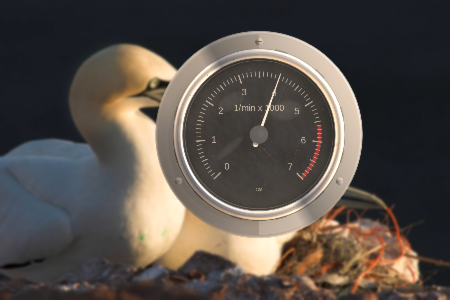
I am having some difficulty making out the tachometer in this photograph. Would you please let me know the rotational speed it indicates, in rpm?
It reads 4000 rpm
